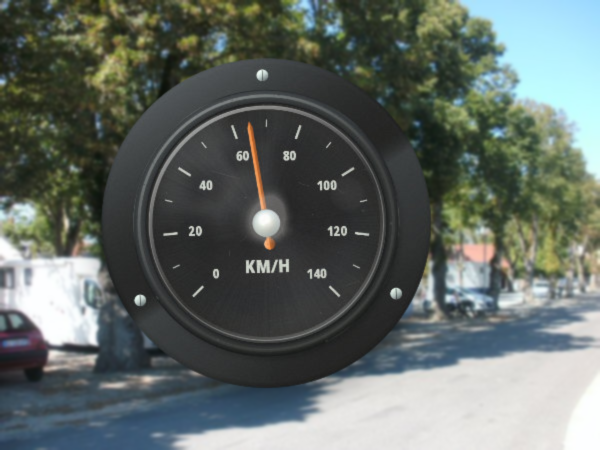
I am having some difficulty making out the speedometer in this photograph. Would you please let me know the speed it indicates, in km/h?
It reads 65 km/h
